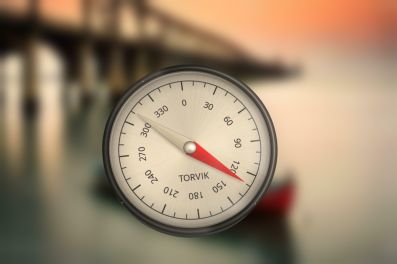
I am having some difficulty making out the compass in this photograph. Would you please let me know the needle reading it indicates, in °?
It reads 130 °
